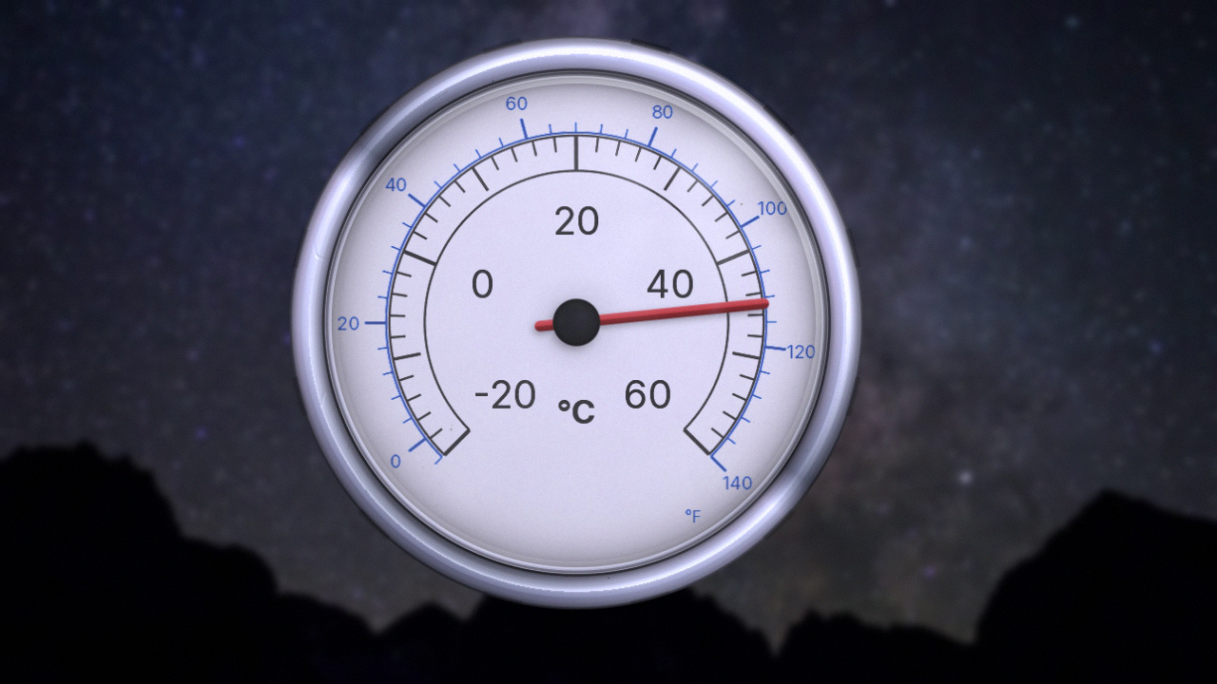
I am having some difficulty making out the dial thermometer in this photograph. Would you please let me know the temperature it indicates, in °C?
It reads 45 °C
